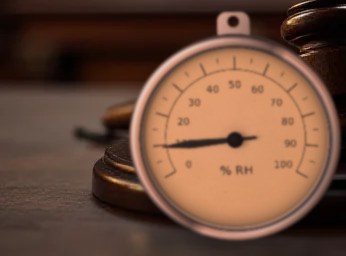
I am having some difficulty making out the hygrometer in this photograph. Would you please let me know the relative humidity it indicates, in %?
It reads 10 %
